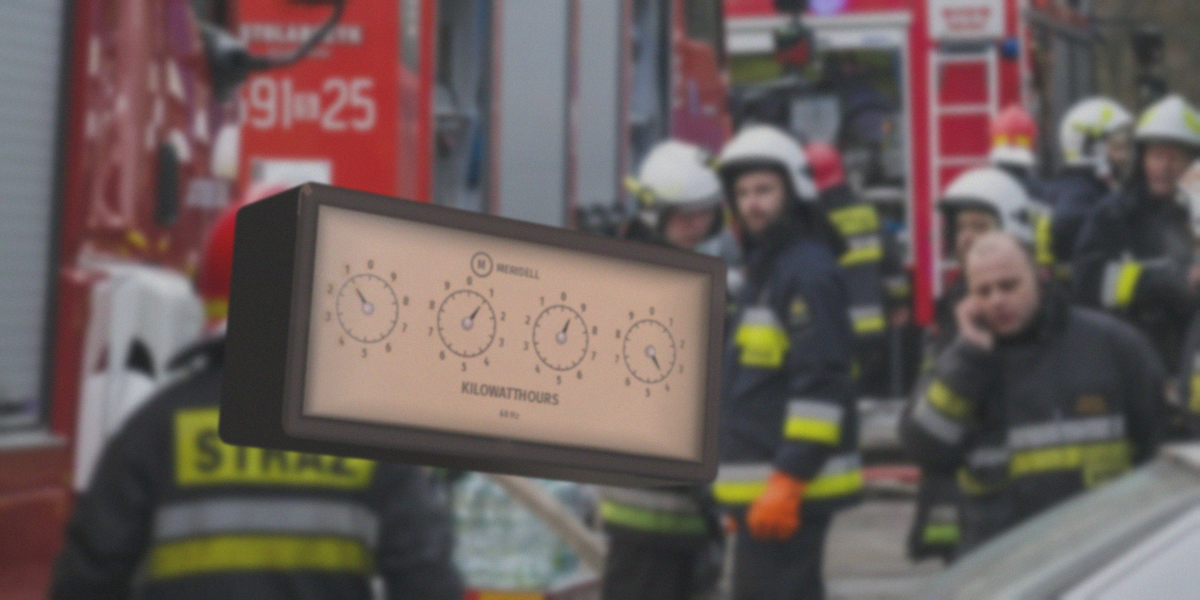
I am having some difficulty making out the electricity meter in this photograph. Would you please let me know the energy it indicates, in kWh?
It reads 1094 kWh
